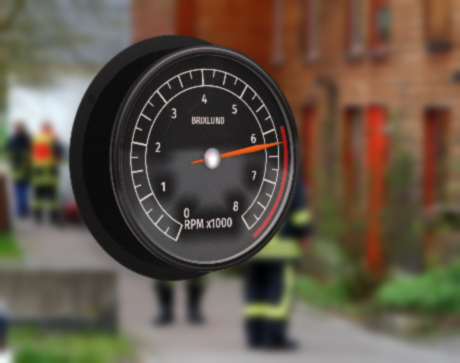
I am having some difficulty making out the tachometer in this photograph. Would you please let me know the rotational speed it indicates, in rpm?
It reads 6250 rpm
